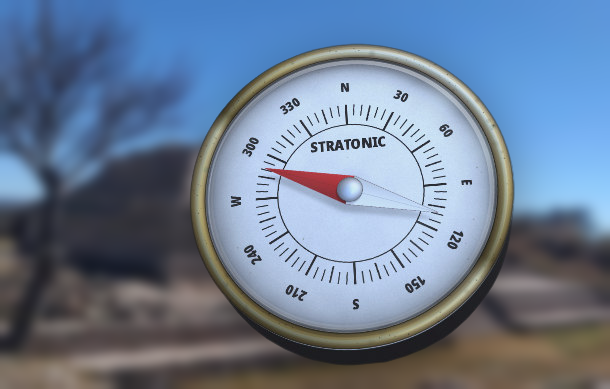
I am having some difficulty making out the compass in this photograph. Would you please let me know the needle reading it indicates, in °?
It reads 290 °
